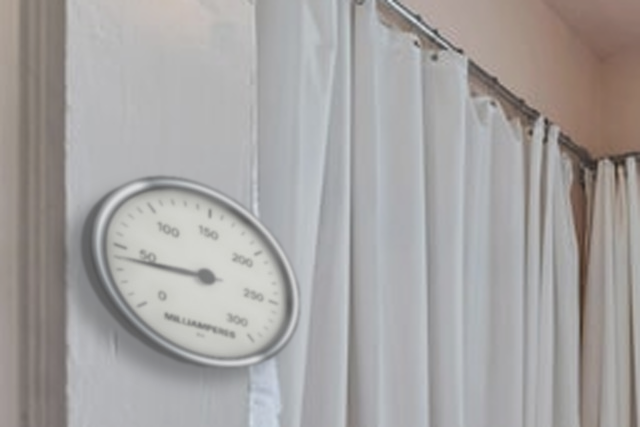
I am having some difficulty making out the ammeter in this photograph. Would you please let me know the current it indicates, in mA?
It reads 40 mA
